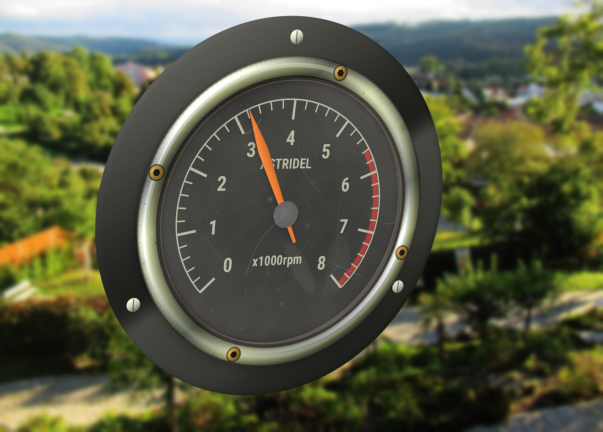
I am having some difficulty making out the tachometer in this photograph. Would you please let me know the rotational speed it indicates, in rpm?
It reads 3200 rpm
